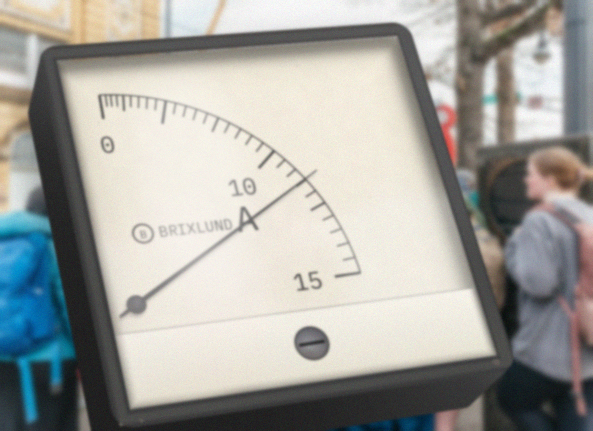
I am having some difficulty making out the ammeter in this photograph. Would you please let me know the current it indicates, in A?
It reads 11.5 A
